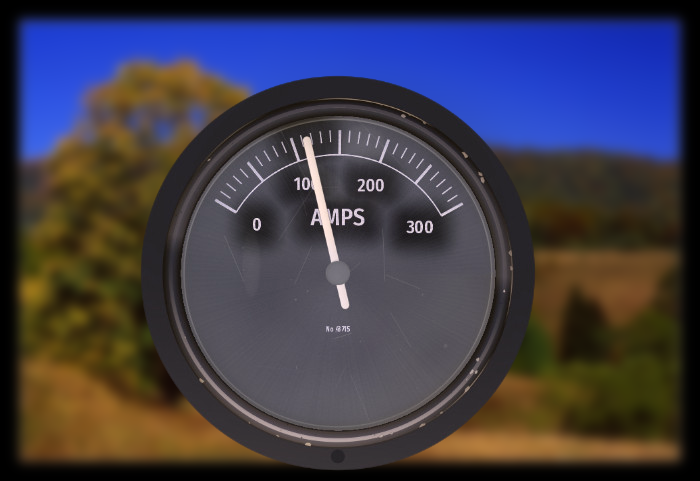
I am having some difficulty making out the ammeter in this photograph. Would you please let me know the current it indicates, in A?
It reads 115 A
